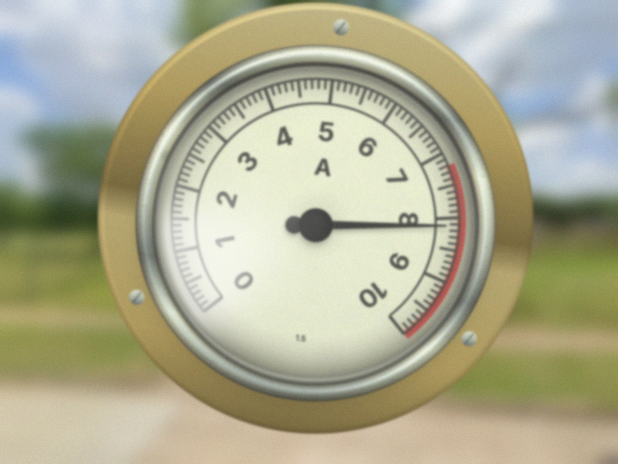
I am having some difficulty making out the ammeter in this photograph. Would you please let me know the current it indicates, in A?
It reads 8.1 A
